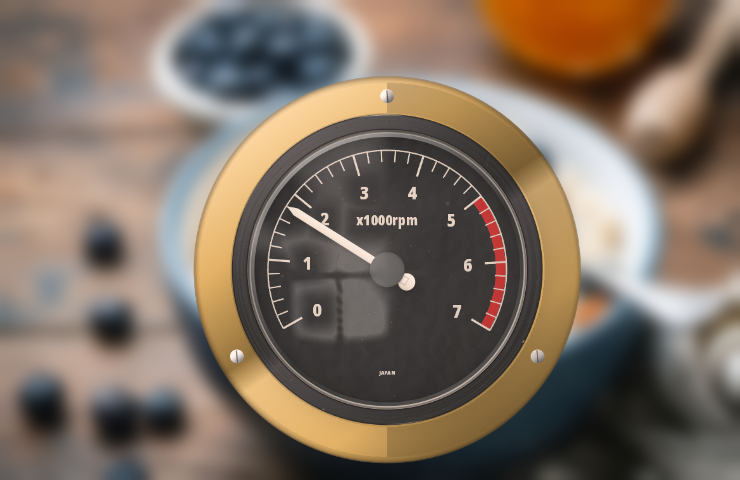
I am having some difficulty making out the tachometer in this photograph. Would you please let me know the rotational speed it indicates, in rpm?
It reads 1800 rpm
